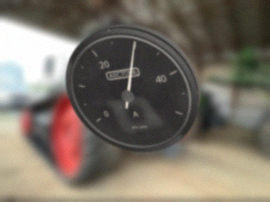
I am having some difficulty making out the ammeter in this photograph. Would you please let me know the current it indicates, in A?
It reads 30 A
